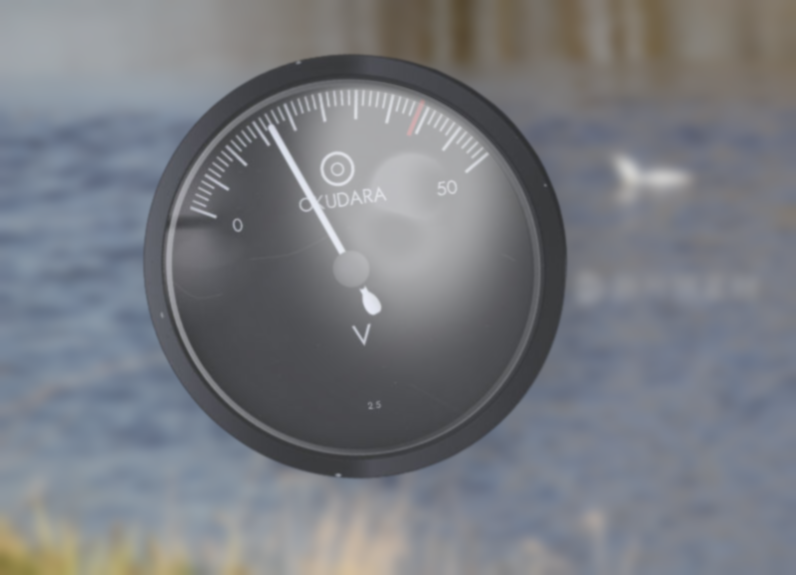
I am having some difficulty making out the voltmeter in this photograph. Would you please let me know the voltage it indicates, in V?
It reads 17 V
